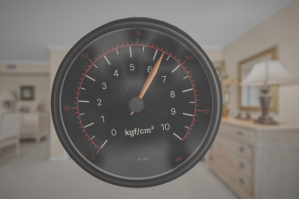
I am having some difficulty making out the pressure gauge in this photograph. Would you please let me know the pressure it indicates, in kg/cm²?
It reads 6.25 kg/cm²
